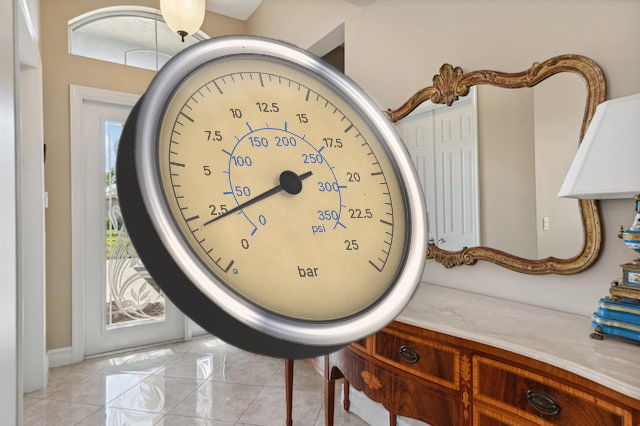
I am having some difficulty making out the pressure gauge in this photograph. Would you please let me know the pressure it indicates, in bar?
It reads 2 bar
